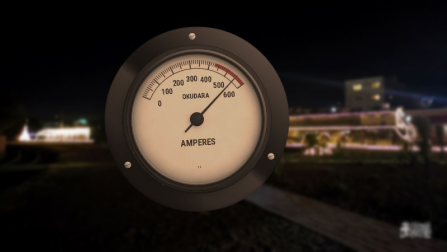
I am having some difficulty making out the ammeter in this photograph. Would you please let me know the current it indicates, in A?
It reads 550 A
